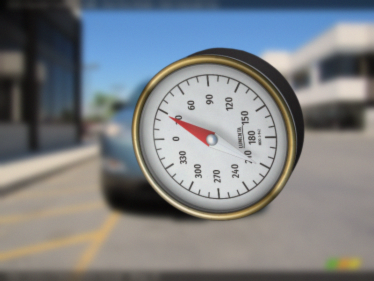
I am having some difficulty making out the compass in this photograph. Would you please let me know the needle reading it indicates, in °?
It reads 30 °
